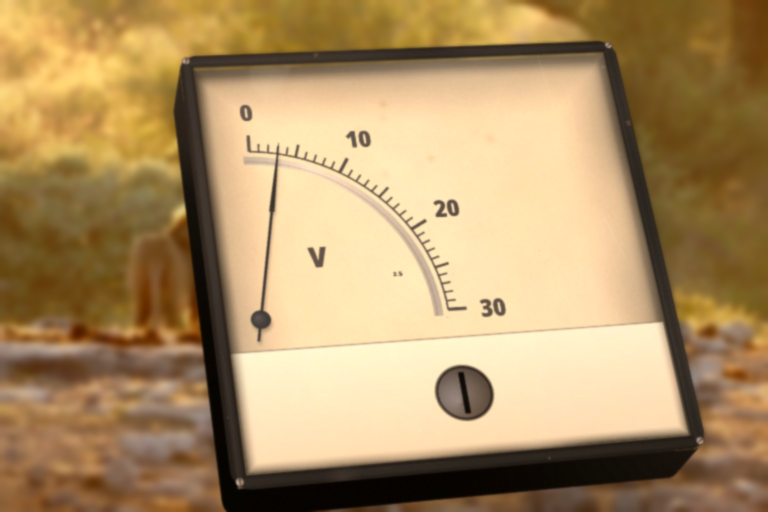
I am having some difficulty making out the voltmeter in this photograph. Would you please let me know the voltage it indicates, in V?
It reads 3 V
